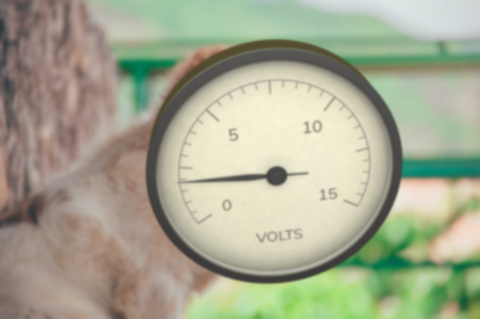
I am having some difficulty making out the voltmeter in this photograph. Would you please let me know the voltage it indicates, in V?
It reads 2 V
